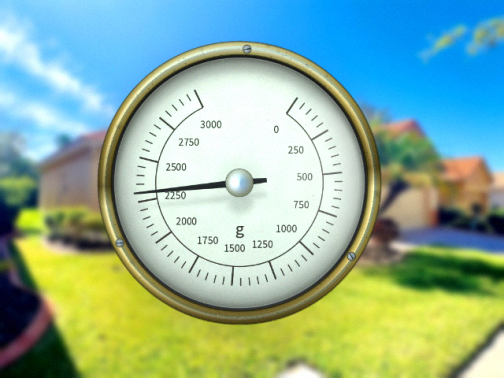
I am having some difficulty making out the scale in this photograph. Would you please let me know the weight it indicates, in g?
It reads 2300 g
